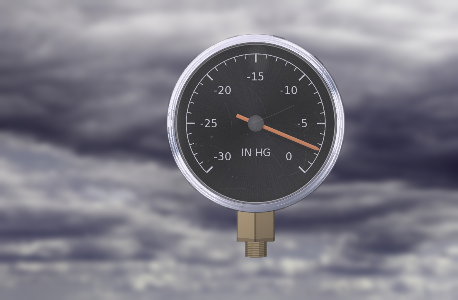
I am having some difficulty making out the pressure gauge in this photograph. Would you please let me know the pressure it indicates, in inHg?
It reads -2.5 inHg
